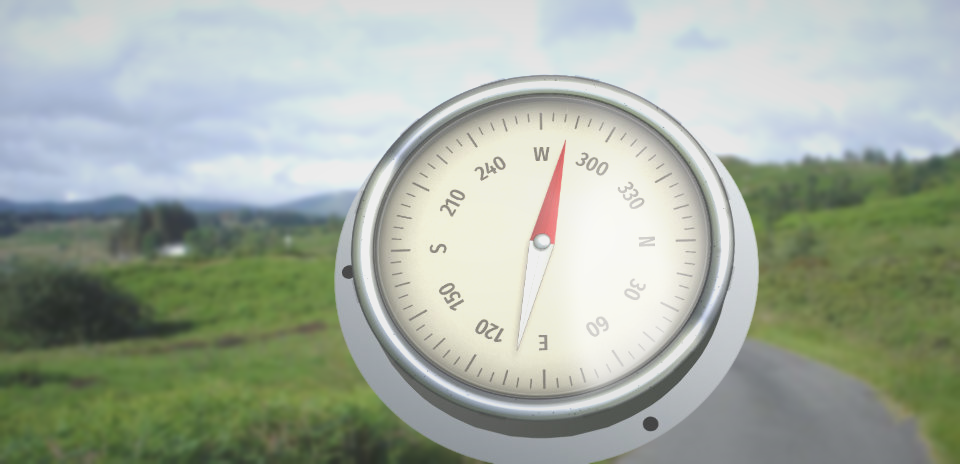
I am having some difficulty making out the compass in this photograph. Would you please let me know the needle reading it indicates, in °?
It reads 282.5 °
